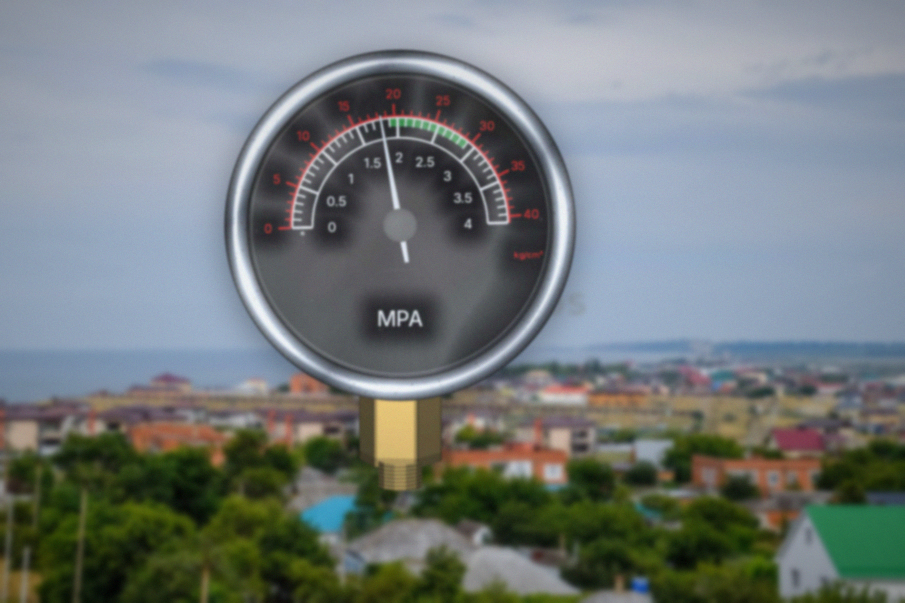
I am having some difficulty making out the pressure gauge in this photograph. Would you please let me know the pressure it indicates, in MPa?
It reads 1.8 MPa
